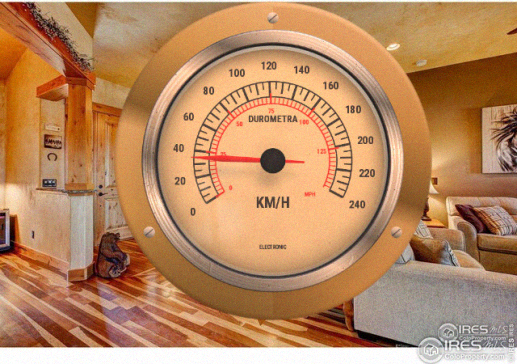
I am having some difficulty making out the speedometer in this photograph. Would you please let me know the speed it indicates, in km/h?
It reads 35 km/h
